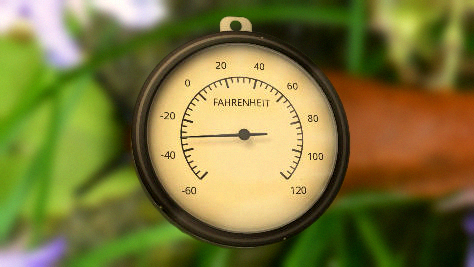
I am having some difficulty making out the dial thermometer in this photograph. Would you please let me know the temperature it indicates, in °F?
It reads -32 °F
